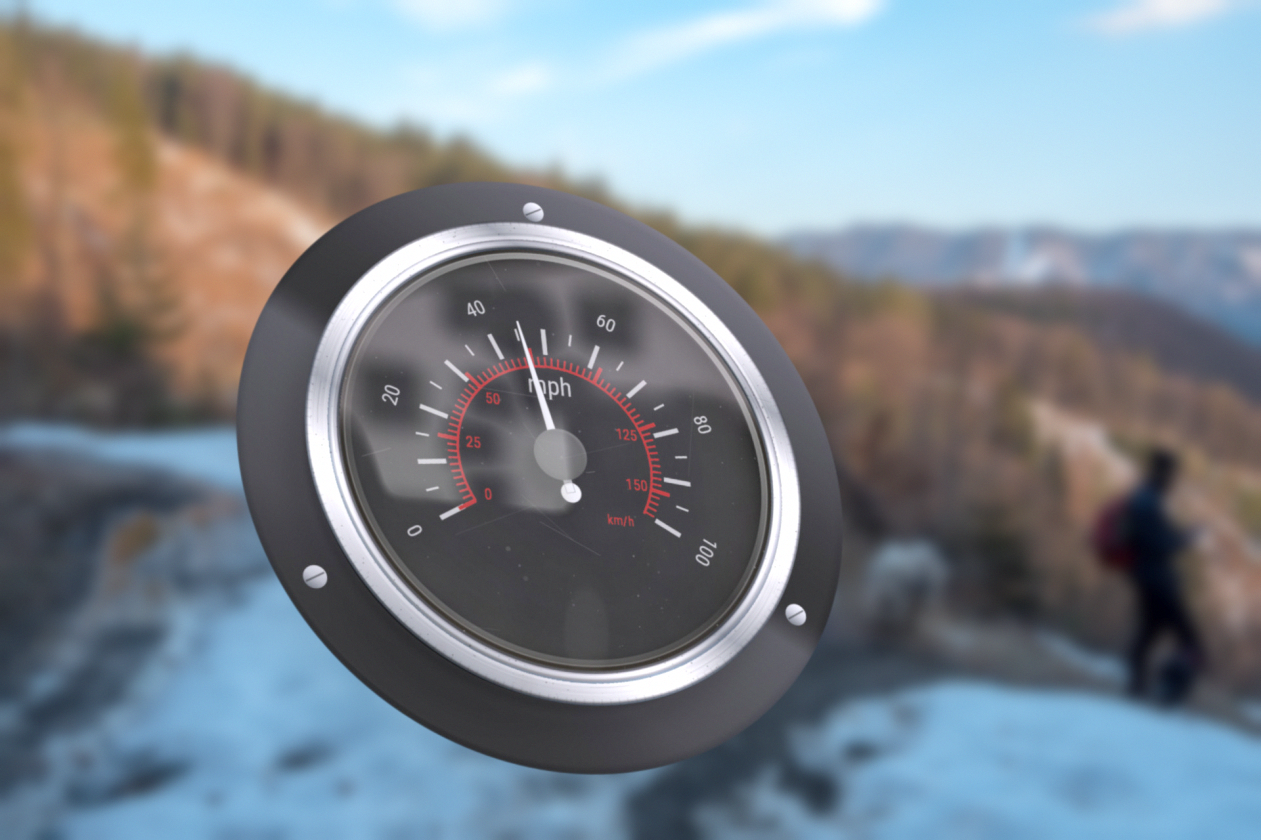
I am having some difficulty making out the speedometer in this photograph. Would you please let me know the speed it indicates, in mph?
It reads 45 mph
